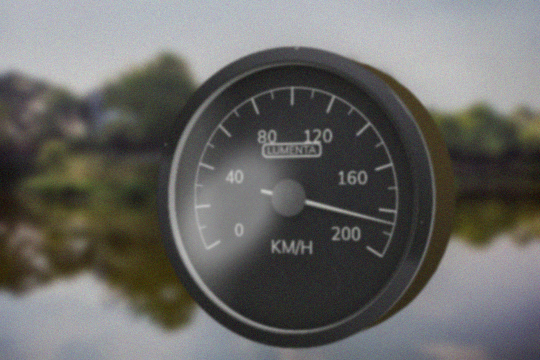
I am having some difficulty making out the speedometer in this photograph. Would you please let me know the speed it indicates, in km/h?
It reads 185 km/h
